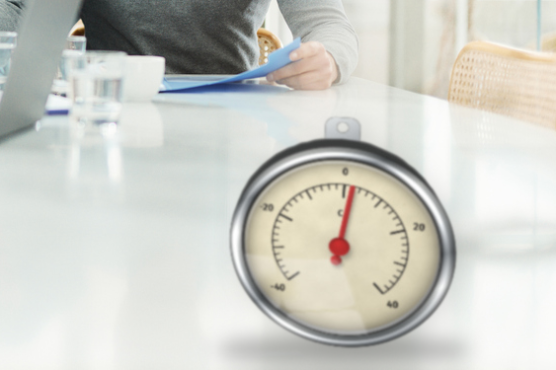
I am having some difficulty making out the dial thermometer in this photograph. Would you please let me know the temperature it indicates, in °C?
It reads 2 °C
